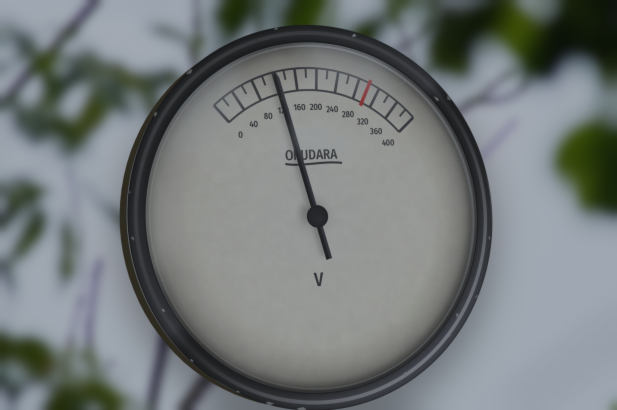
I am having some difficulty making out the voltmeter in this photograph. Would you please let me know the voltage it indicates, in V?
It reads 120 V
